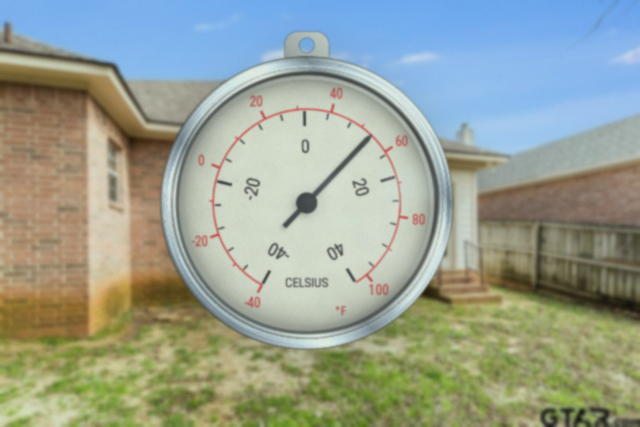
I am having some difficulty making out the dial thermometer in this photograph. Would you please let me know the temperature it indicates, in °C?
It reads 12 °C
